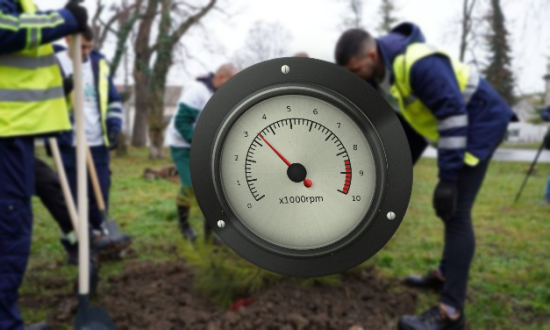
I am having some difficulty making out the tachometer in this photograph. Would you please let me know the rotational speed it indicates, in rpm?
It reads 3400 rpm
